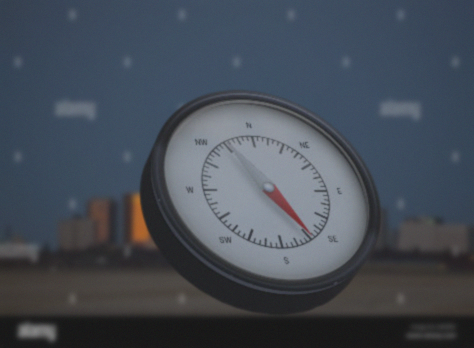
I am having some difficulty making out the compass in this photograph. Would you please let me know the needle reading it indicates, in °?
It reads 150 °
